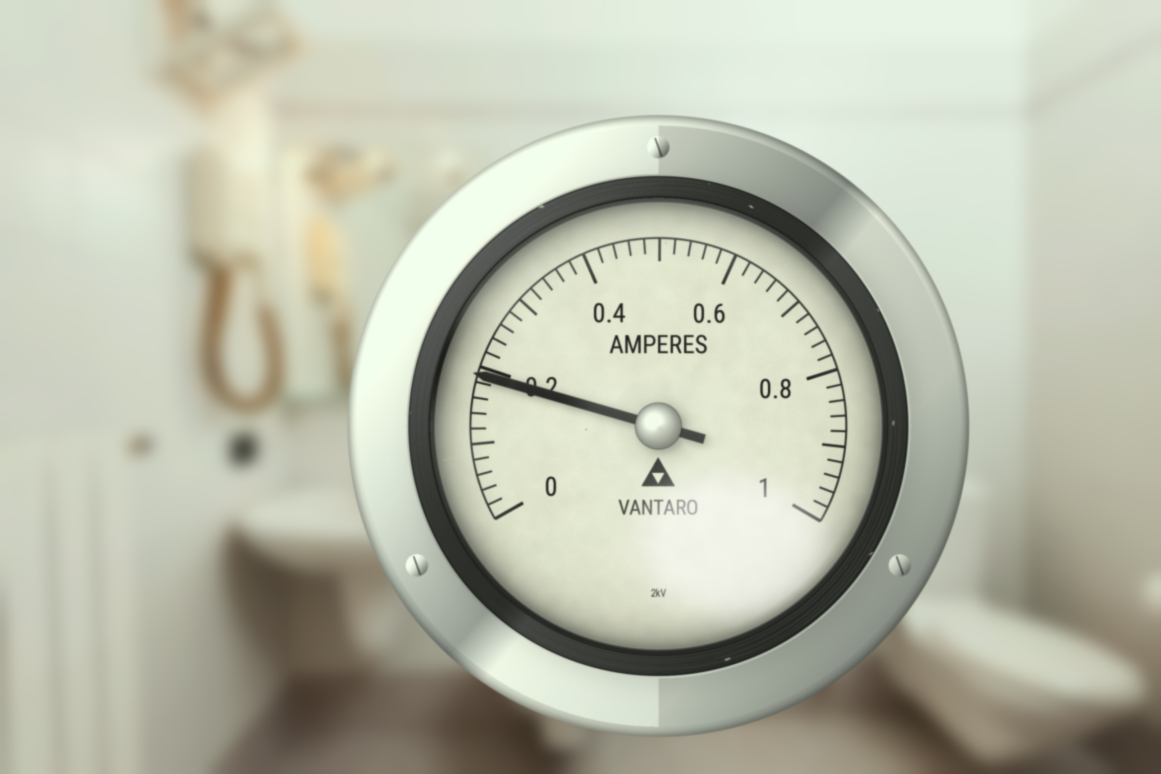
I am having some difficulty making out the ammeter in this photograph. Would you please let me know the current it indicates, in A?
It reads 0.19 A
